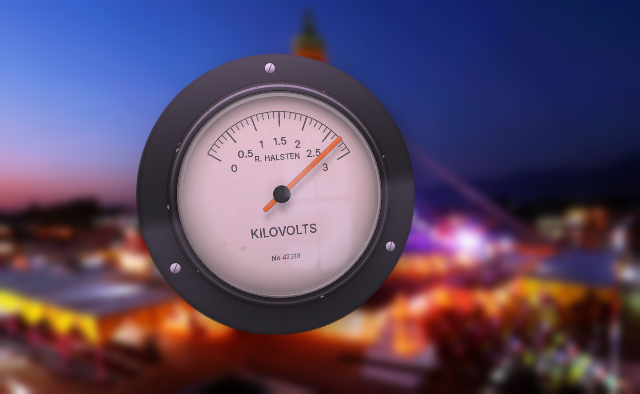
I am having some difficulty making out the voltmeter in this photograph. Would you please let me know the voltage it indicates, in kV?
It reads 2.7 kV
